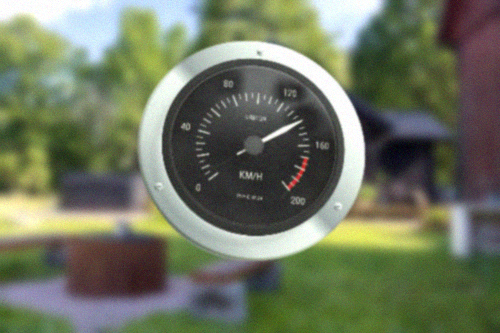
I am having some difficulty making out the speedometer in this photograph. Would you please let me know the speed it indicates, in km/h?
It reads 140 km/h
